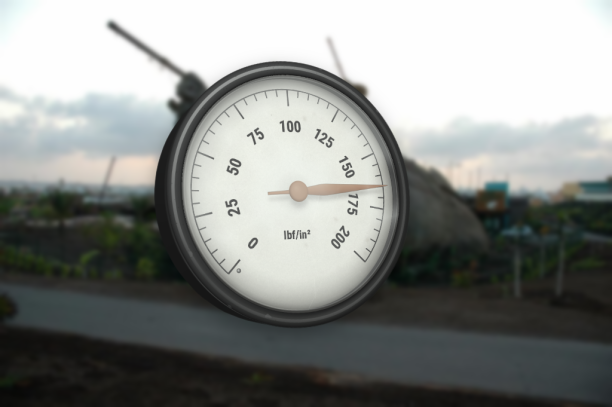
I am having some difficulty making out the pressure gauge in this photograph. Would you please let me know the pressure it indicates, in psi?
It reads 165 psi
